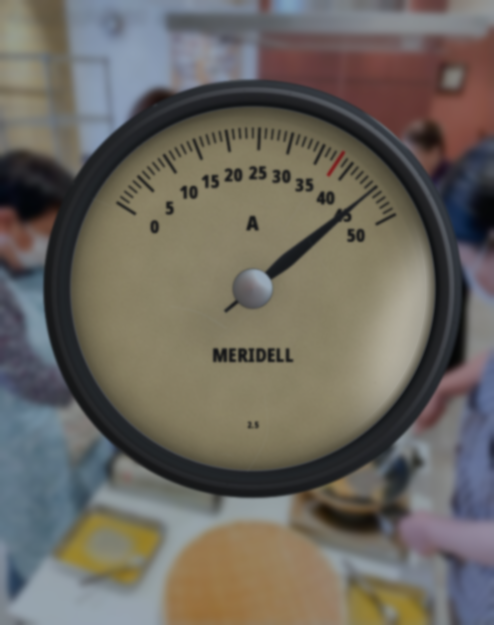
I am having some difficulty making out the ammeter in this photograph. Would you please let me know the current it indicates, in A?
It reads 45 A
